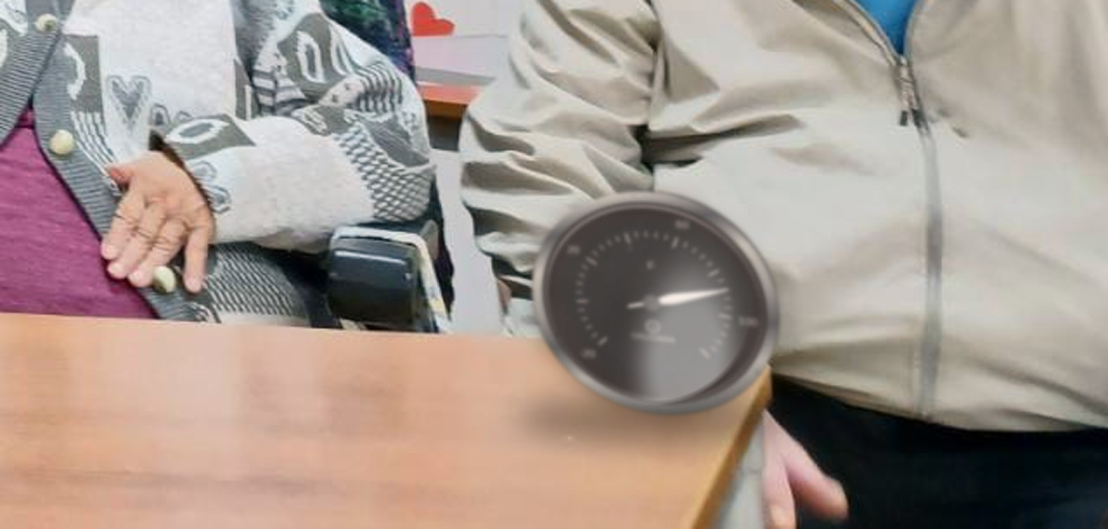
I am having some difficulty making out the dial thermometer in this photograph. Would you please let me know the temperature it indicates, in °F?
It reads 88 °F
